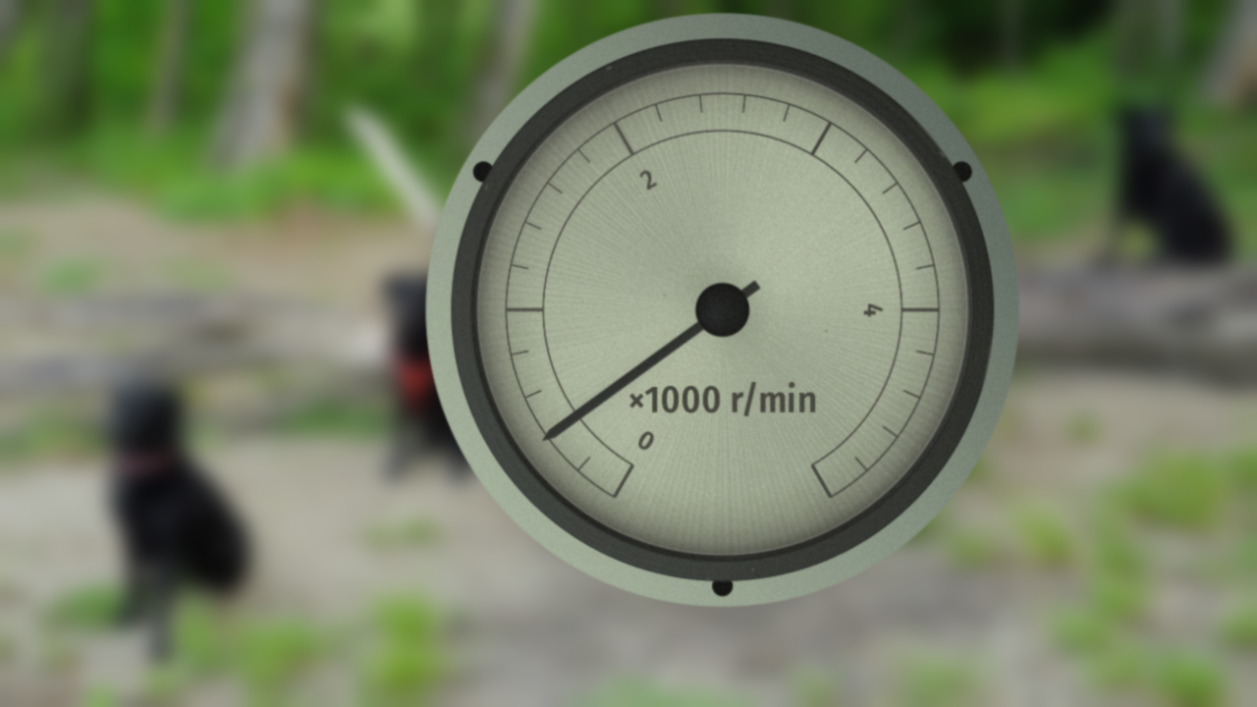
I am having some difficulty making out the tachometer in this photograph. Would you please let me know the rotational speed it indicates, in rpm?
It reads 400 rpm
